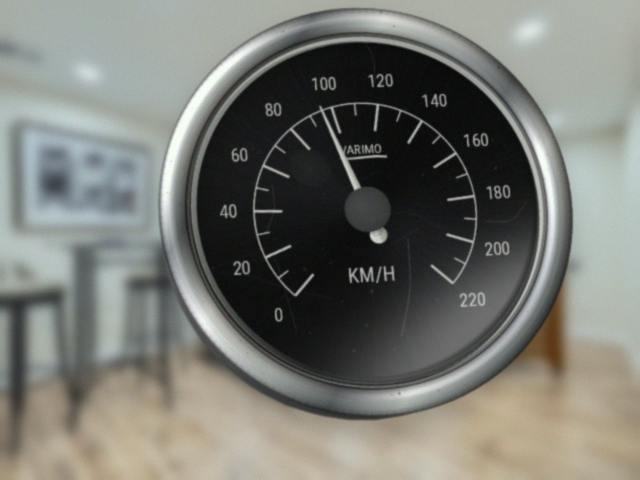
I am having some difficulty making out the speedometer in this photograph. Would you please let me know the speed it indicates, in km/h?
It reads 95 km/h
